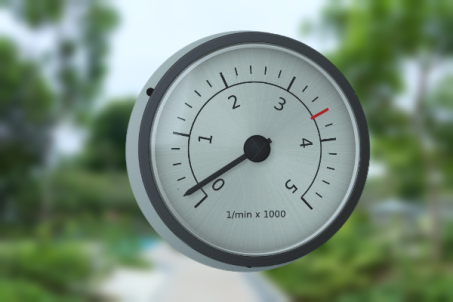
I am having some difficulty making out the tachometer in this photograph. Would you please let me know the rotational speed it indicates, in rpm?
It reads 200 rpm
